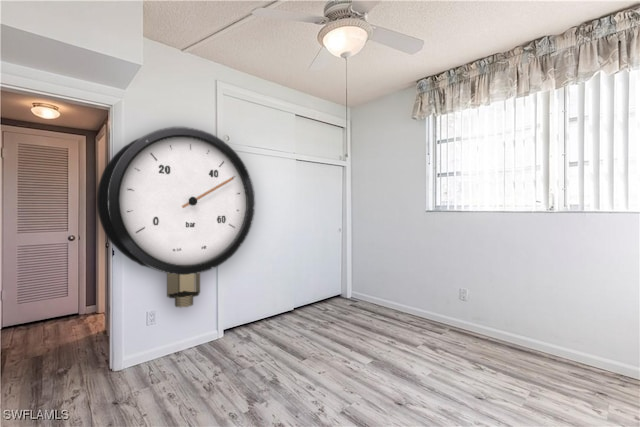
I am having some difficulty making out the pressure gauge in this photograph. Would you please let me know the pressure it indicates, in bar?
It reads 45 bar
